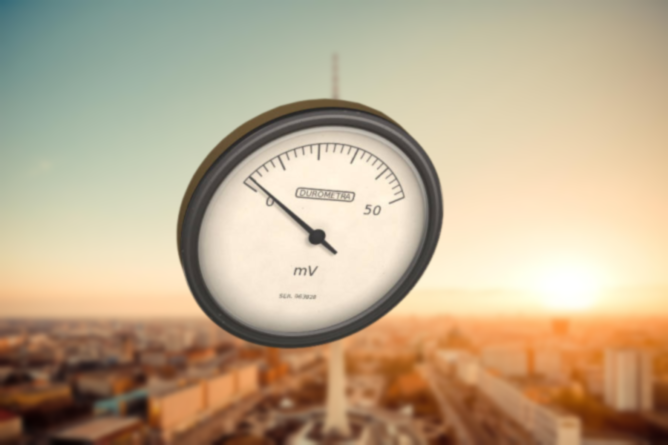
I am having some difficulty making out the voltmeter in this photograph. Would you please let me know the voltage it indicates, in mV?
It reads 2 mV
